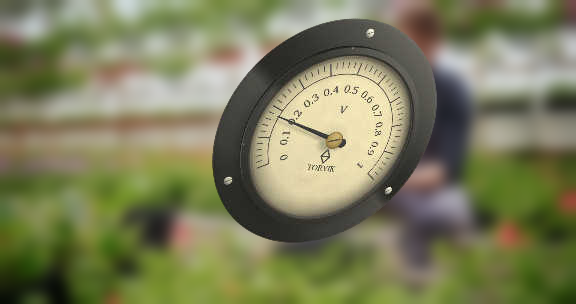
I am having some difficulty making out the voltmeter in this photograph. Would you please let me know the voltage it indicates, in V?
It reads 0.18 V
